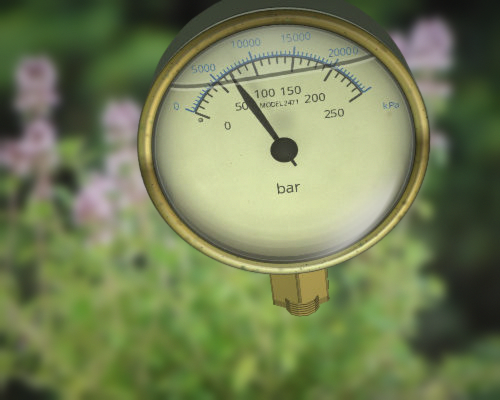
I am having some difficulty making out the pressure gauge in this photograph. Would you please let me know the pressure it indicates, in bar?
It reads 70 bar
